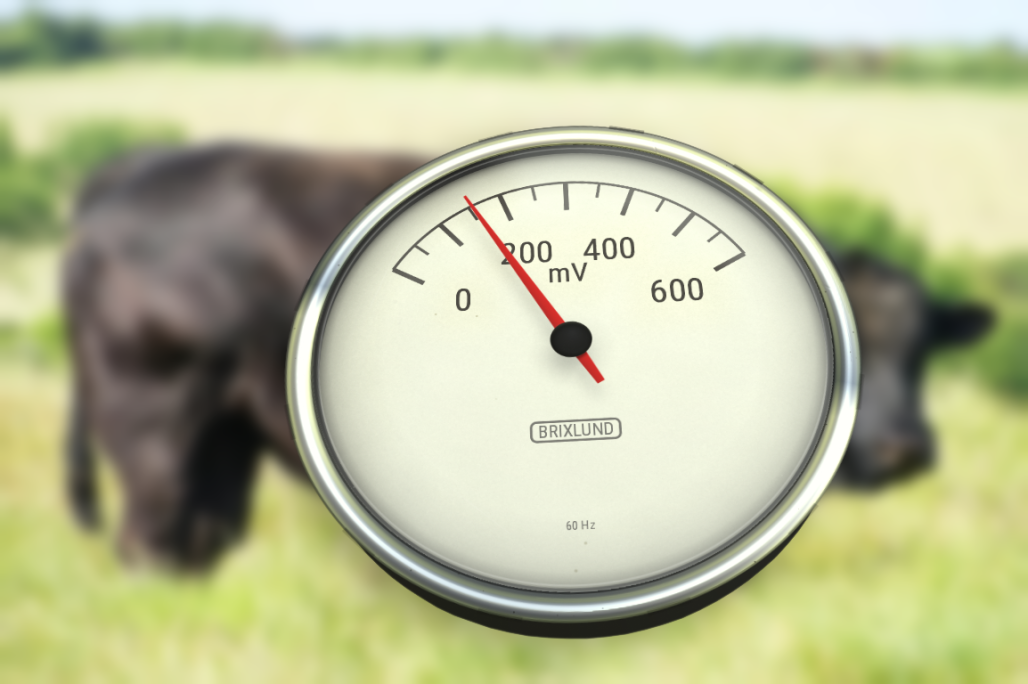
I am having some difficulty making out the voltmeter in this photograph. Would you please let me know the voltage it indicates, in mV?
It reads 150 mV
